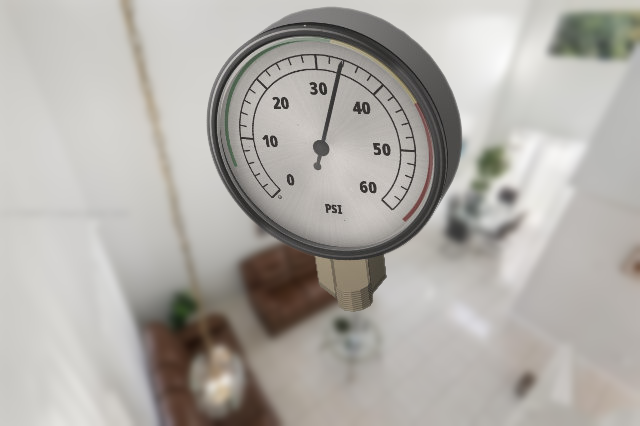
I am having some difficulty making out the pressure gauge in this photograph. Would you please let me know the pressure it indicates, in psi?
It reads 34 psi
